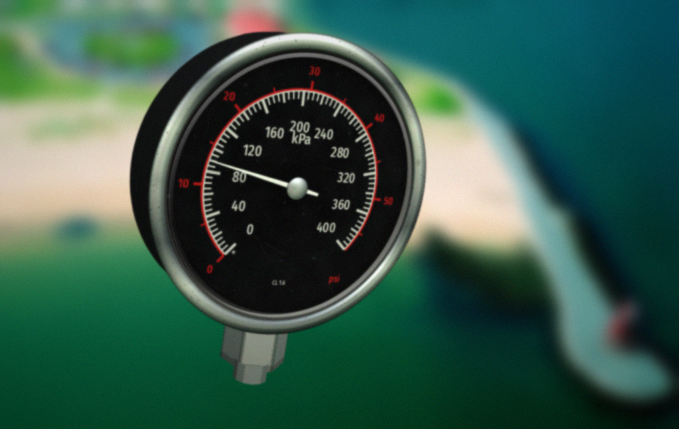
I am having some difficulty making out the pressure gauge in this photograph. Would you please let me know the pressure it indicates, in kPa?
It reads 90 kPa
